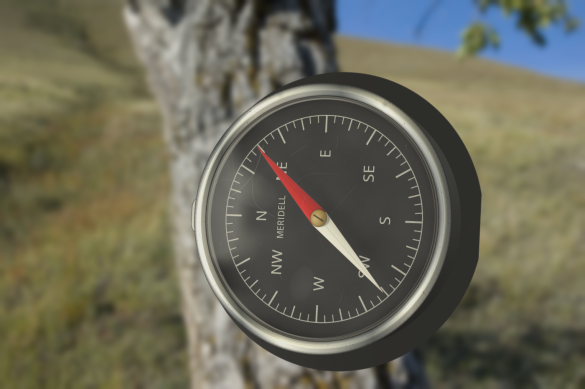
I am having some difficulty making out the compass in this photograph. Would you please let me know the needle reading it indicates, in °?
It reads 45 °
